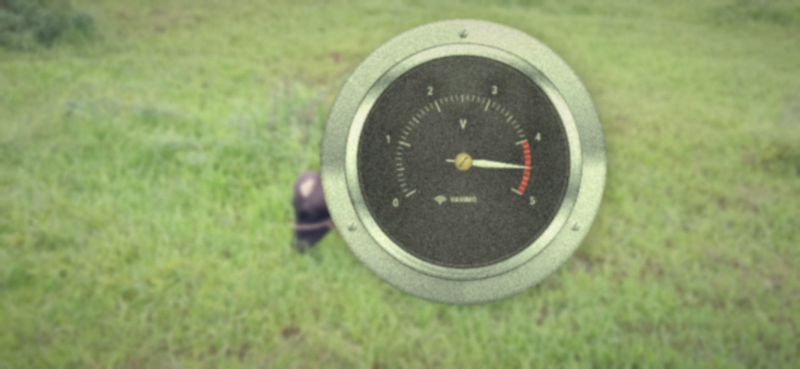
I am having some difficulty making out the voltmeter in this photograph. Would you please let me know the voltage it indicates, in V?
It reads 4.5 V
